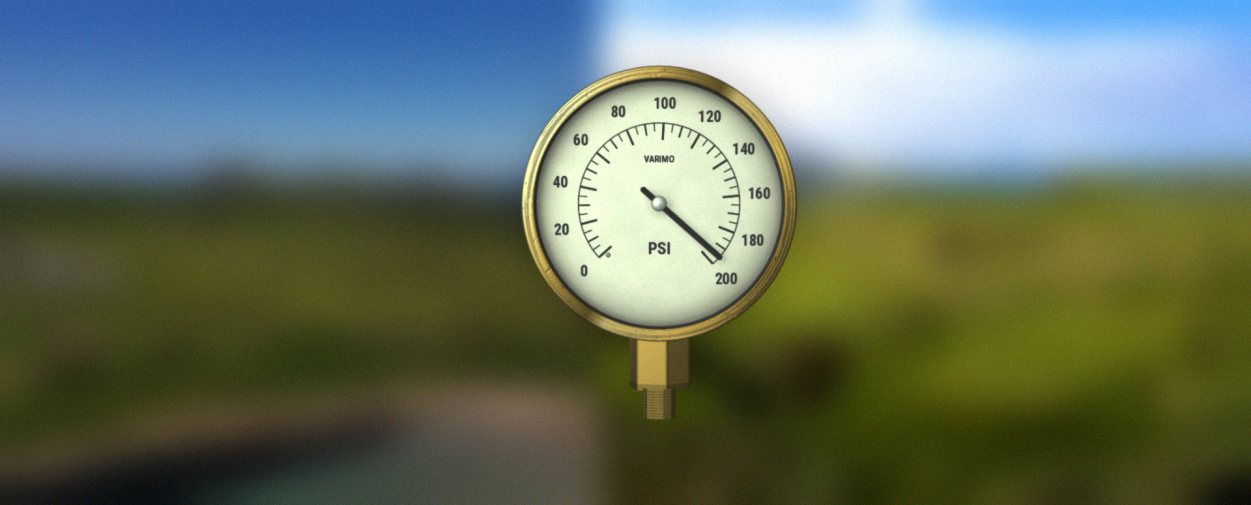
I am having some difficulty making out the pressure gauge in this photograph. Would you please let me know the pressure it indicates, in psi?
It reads 195 psi
